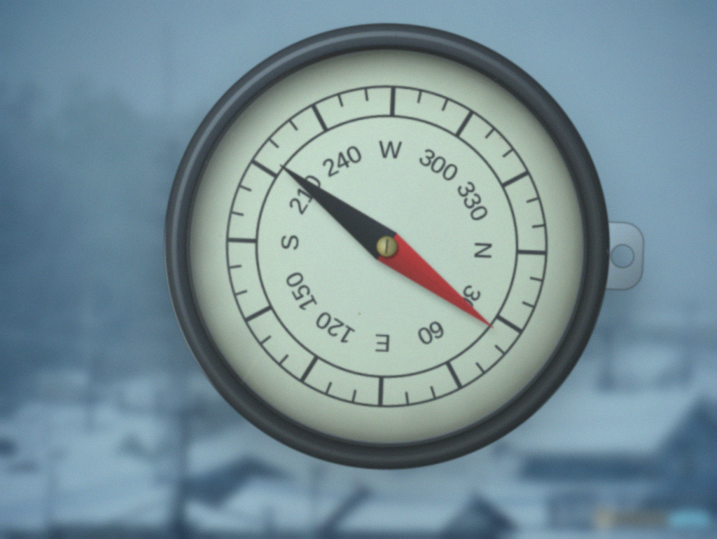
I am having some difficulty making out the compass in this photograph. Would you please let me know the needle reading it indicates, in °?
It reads 35 °
